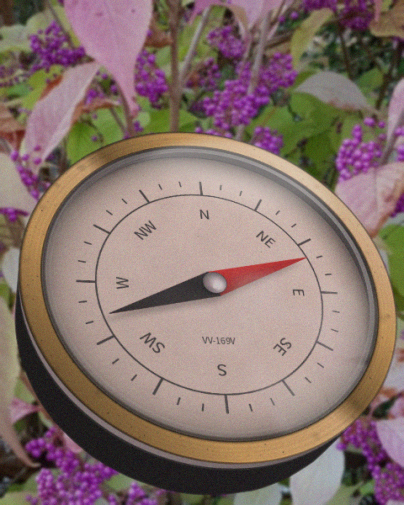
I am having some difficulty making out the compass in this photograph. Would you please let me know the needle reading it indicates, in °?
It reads 70 °
